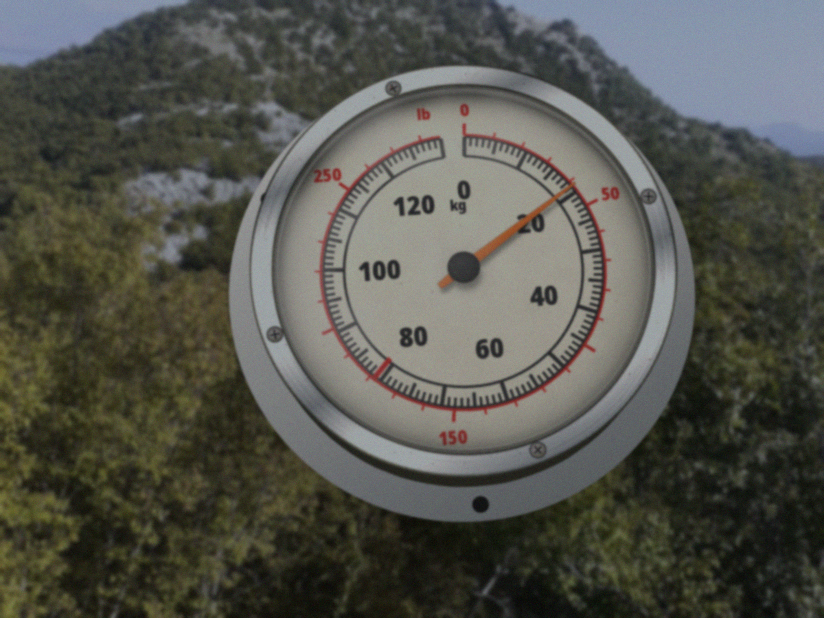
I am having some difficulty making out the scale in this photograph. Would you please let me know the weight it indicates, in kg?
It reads 19 kg
